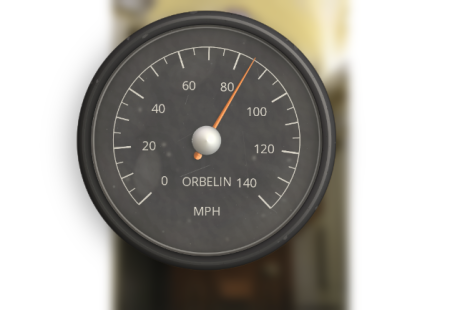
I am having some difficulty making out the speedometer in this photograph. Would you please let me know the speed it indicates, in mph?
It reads 85 mph
